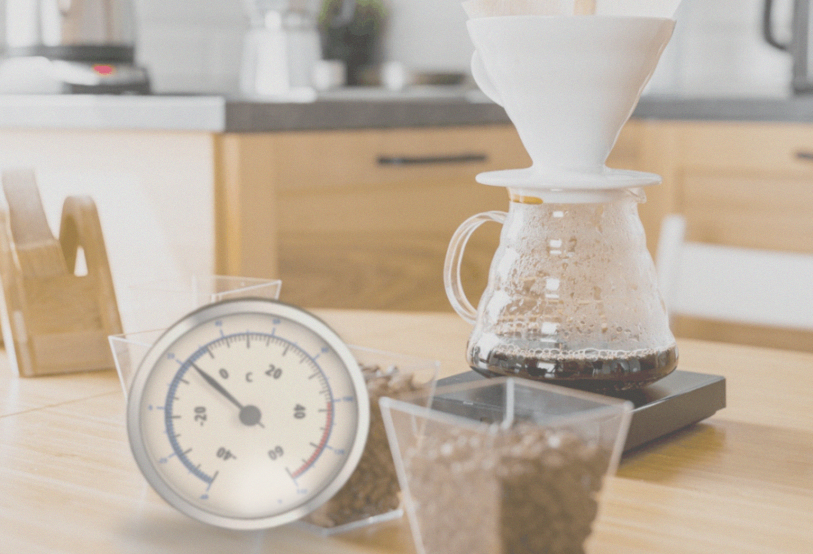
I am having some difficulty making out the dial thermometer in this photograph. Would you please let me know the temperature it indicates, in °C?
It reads -5 °C
